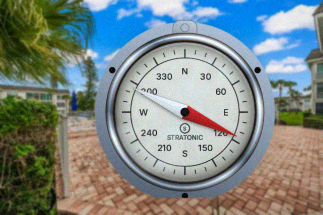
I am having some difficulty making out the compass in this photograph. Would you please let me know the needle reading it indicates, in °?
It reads 115 °
